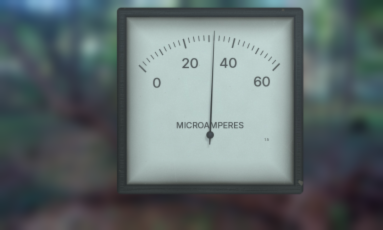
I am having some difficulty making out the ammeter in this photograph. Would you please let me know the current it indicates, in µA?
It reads 32 µA
